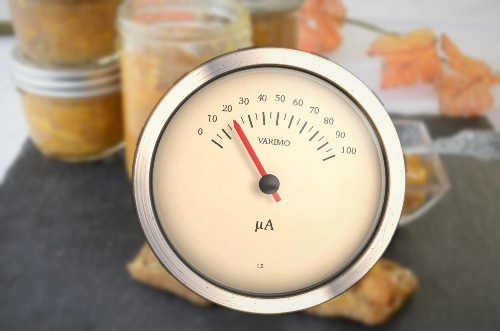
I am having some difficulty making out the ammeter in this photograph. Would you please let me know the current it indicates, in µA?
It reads 20 µA
